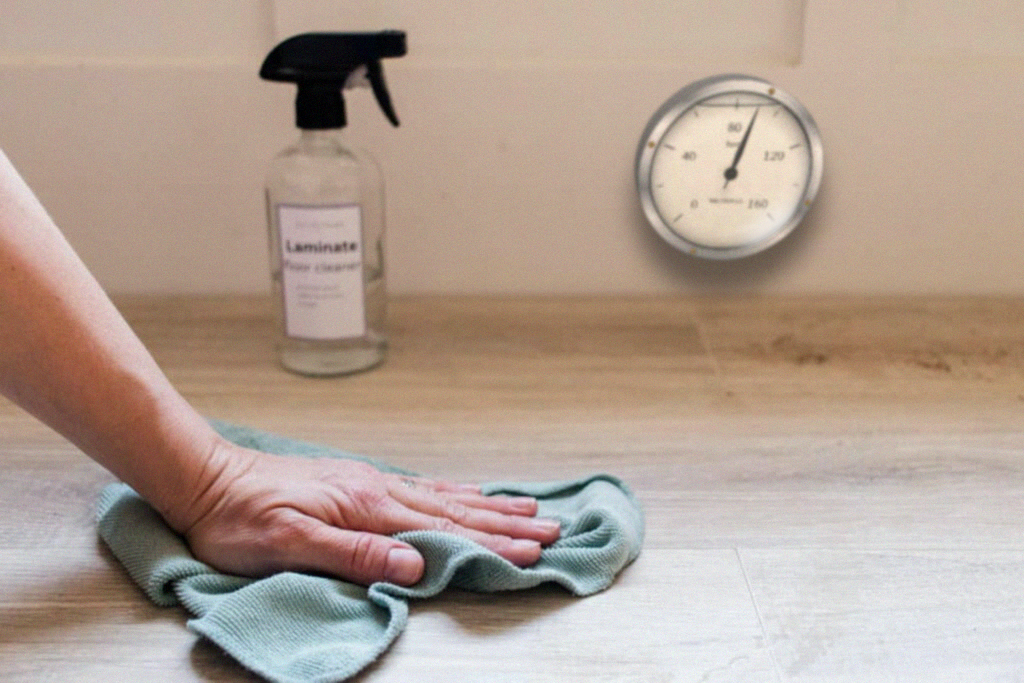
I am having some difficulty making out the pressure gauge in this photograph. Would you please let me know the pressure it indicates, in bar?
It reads 90 bar
